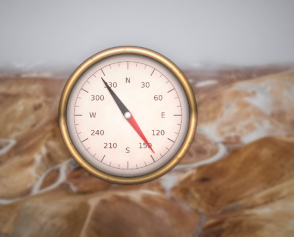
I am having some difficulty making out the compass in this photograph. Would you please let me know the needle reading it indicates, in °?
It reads 145 °
